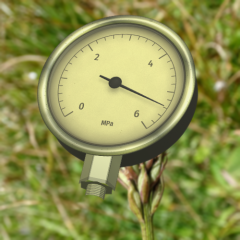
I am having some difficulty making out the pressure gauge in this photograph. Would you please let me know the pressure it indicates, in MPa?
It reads 5.4 MPa
